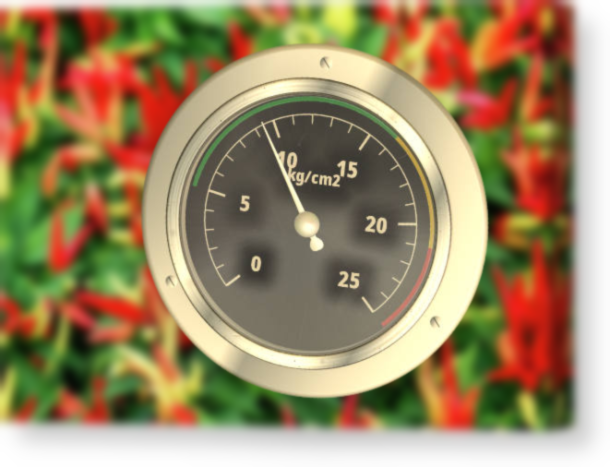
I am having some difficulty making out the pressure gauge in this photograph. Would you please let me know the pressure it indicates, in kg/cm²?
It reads 9.5 kg/cm²
